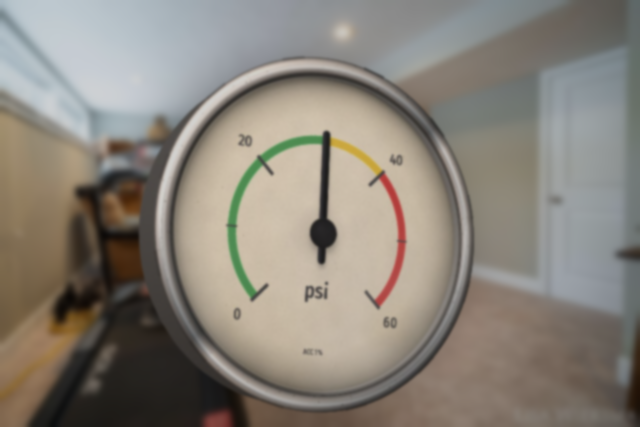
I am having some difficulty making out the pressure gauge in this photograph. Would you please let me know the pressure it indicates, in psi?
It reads 30 psi
